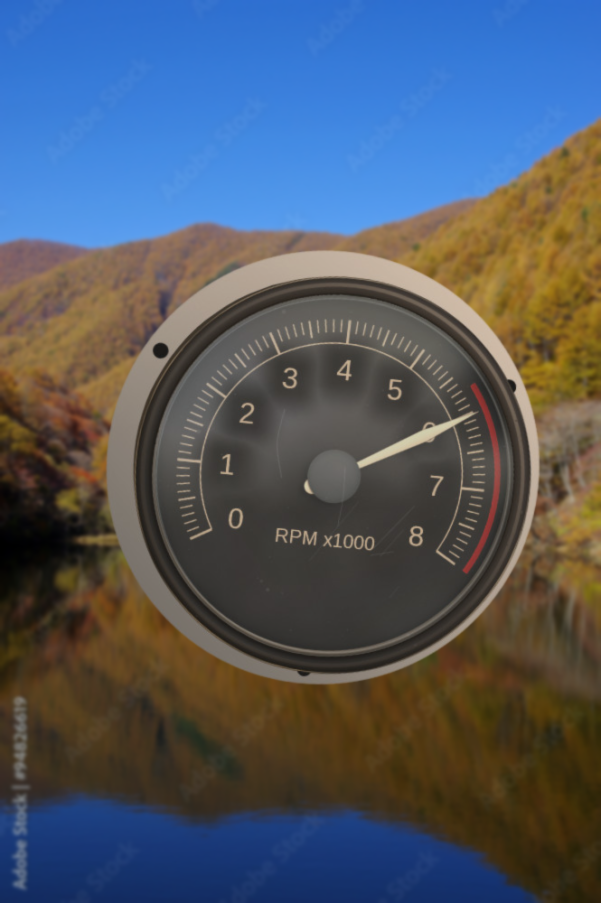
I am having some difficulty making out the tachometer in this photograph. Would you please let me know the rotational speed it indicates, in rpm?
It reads 6000 rpm
